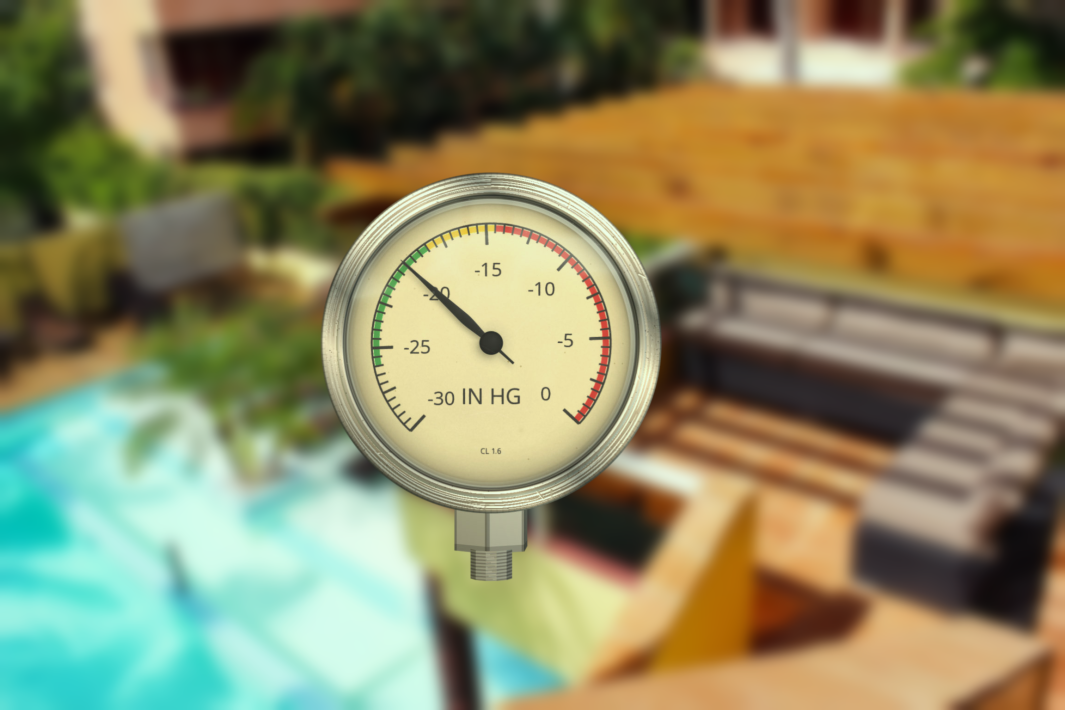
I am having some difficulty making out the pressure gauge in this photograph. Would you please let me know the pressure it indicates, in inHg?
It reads -20 inHg
